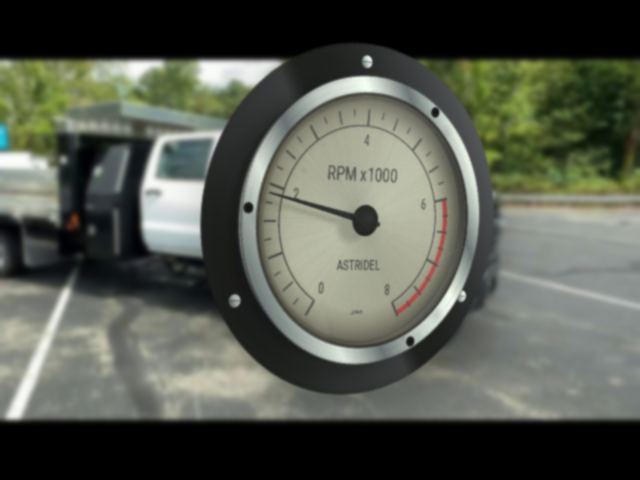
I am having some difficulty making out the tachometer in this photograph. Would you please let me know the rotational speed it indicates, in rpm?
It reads 1875 rpm
